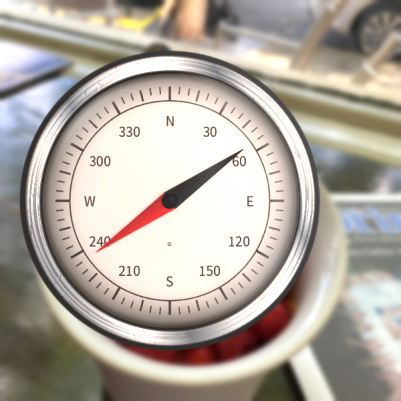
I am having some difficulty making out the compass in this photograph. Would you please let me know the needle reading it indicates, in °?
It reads 235 °
